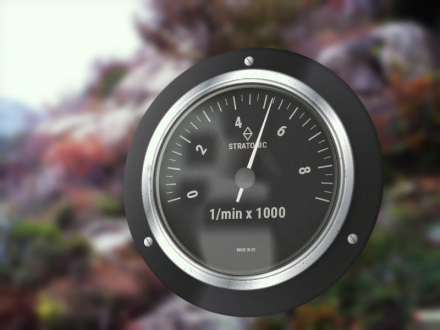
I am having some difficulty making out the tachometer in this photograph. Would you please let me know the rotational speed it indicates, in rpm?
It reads 5250 rpm
